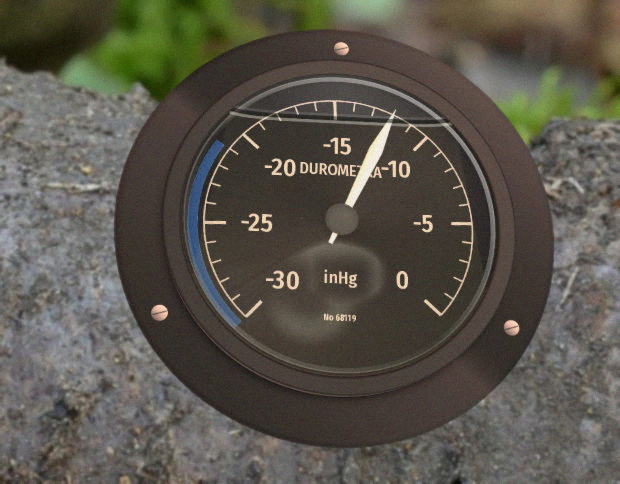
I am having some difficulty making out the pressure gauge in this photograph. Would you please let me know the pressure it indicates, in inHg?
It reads -12 inHg
